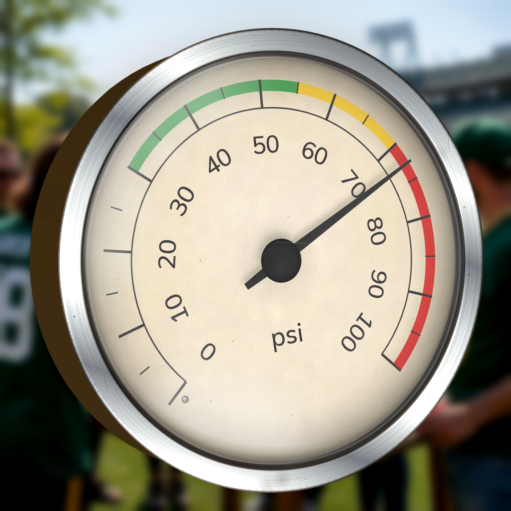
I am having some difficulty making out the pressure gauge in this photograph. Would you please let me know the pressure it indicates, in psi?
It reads 72.5 psi
